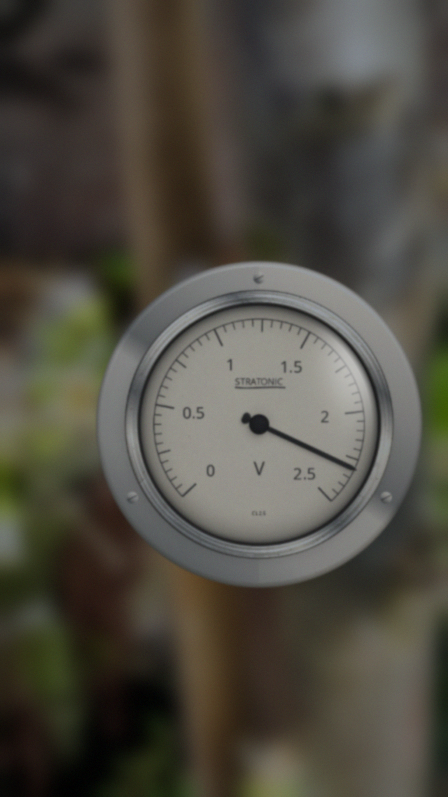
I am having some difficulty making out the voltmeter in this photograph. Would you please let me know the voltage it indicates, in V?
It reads 2.3 V
